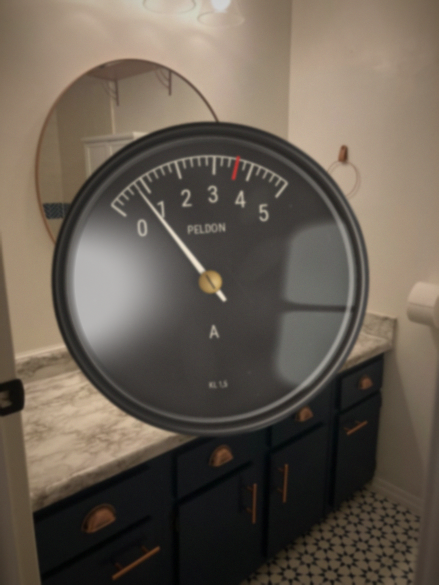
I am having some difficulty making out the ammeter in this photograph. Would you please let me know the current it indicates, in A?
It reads 0.8 A
